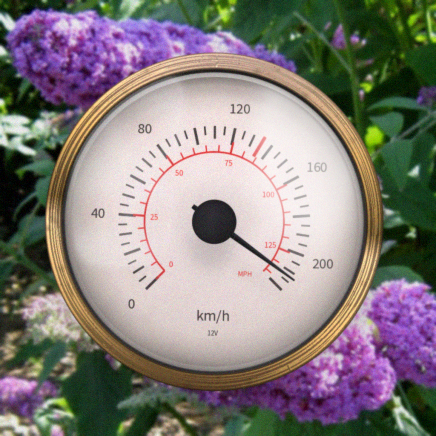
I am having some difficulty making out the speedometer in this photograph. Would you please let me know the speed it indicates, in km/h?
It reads 212.5 km/h
